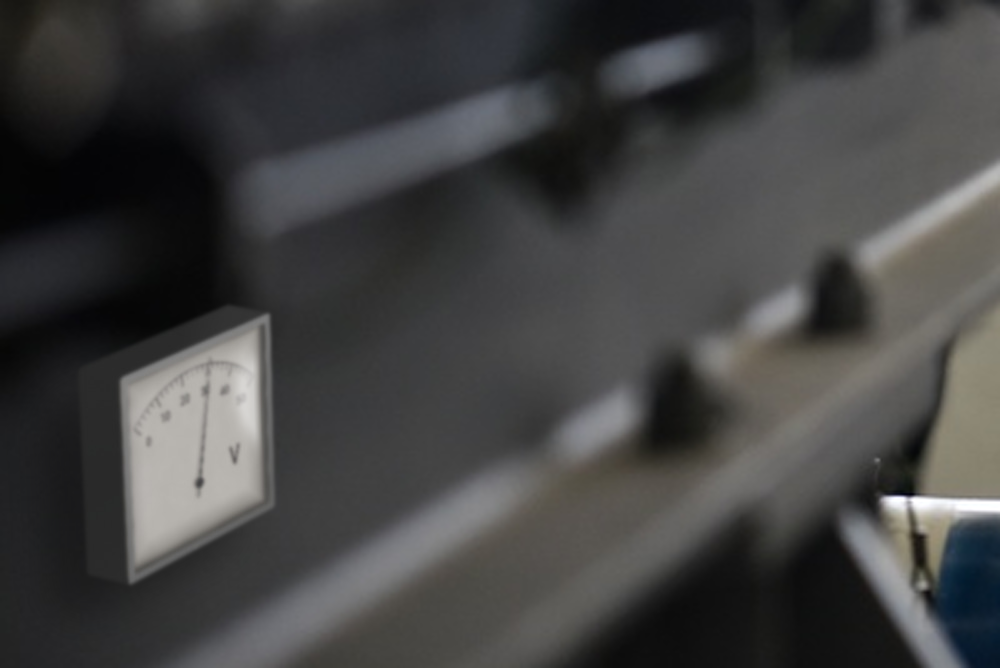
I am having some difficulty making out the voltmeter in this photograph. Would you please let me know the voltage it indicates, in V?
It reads 30 V
